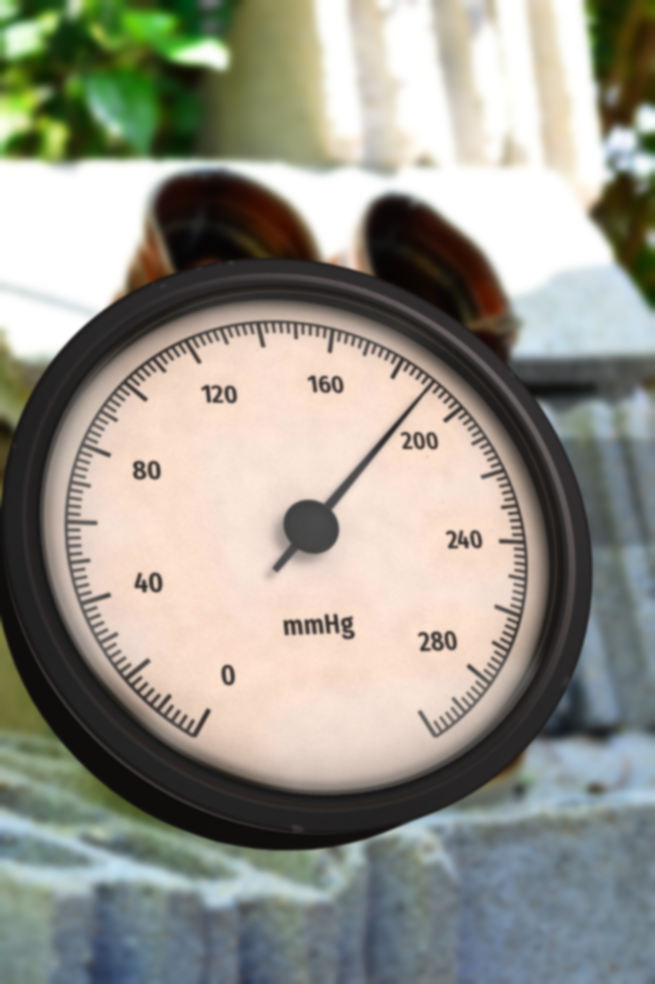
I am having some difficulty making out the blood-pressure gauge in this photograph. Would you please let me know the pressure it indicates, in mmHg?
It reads 190 mmHg
